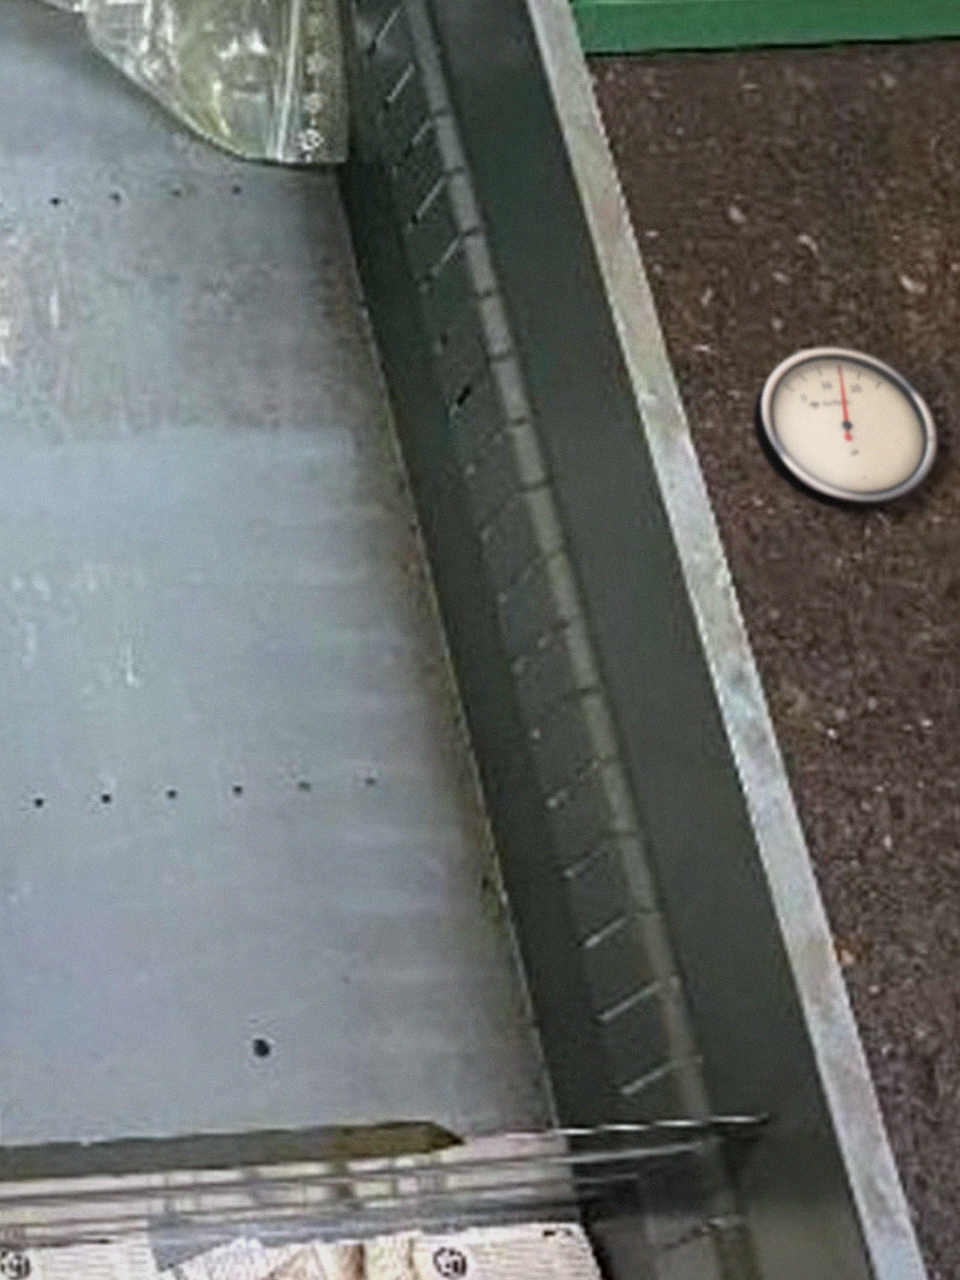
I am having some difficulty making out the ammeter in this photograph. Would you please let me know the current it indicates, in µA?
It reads 15 µA
